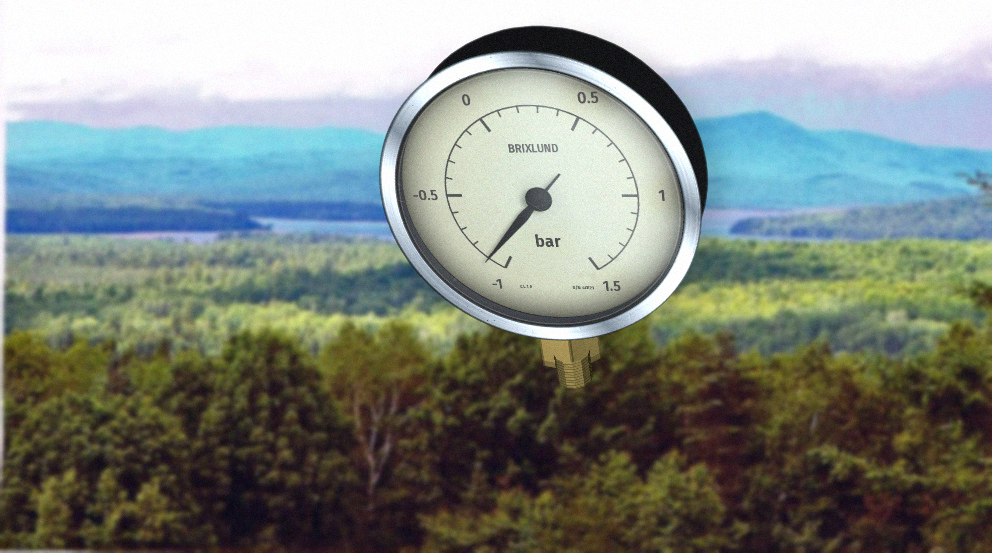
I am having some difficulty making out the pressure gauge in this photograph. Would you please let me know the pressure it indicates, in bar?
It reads -0.9 bar
